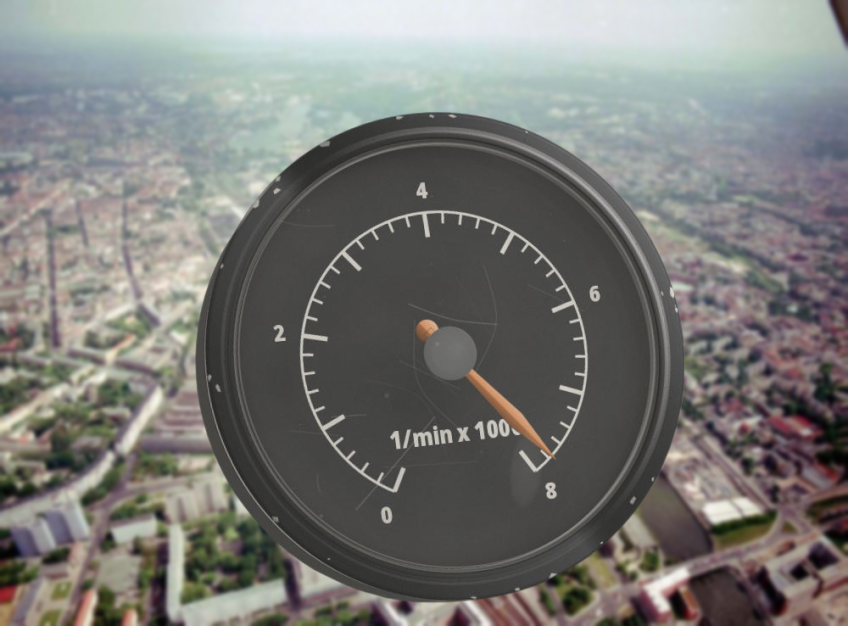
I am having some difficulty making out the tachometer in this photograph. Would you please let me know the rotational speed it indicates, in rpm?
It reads 7800 rpm
